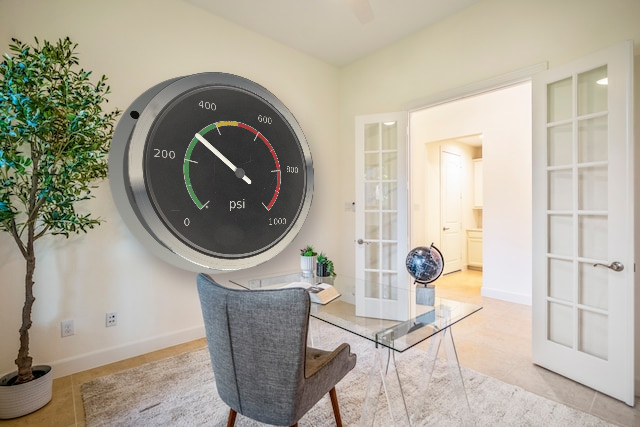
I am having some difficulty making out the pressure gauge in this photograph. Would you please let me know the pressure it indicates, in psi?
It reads 300 psi
